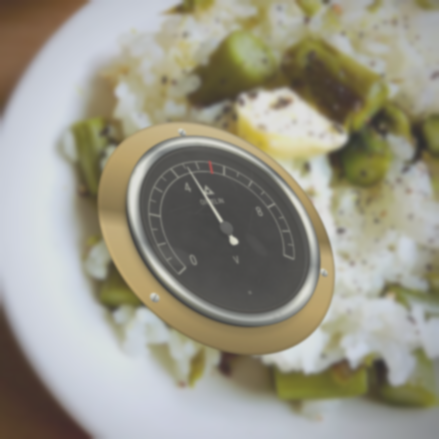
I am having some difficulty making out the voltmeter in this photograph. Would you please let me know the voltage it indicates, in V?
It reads 4.5 V
